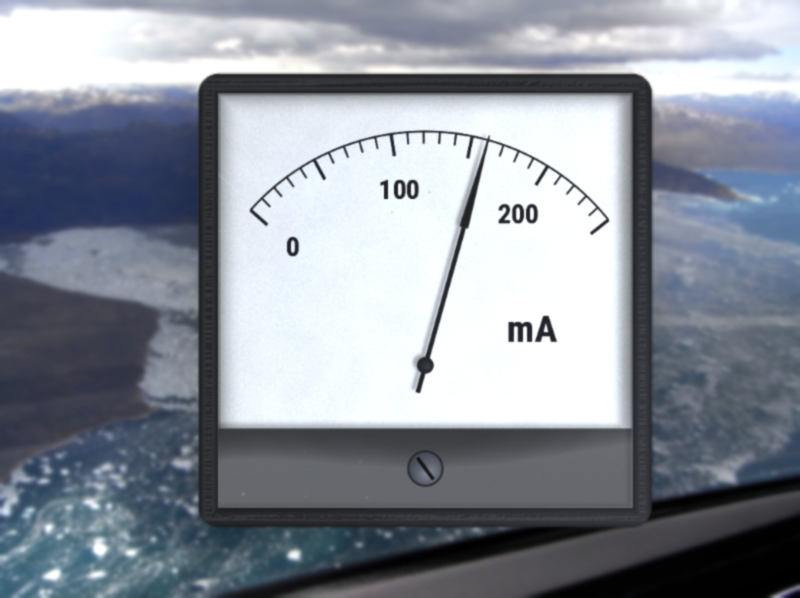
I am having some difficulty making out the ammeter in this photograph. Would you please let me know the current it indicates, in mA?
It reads 160 mA
